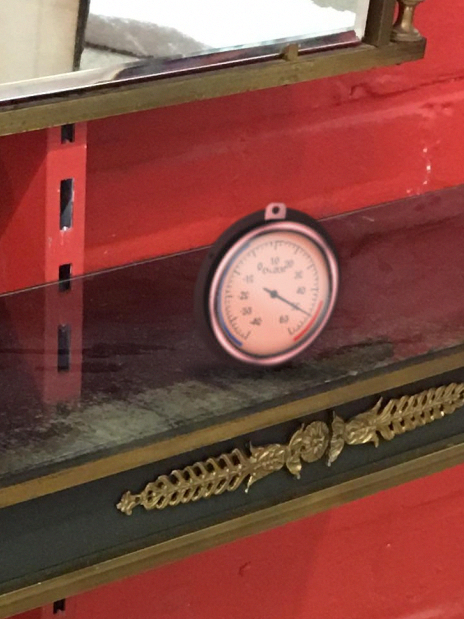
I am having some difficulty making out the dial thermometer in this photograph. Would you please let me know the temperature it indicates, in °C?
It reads 50 °C
